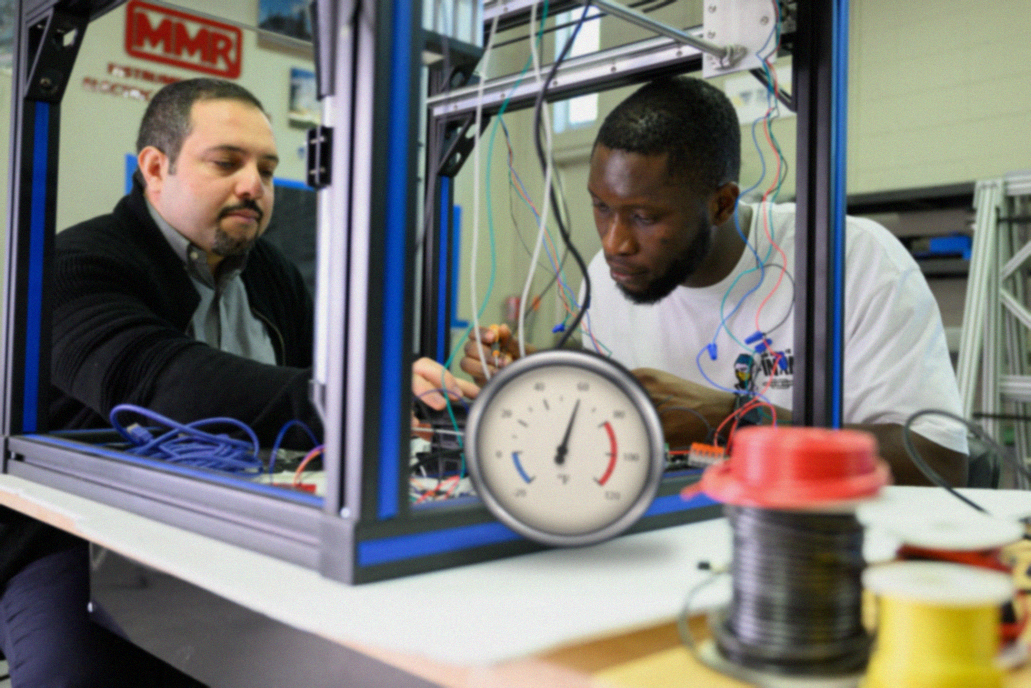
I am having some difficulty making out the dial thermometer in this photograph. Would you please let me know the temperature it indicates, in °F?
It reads 60 °F
